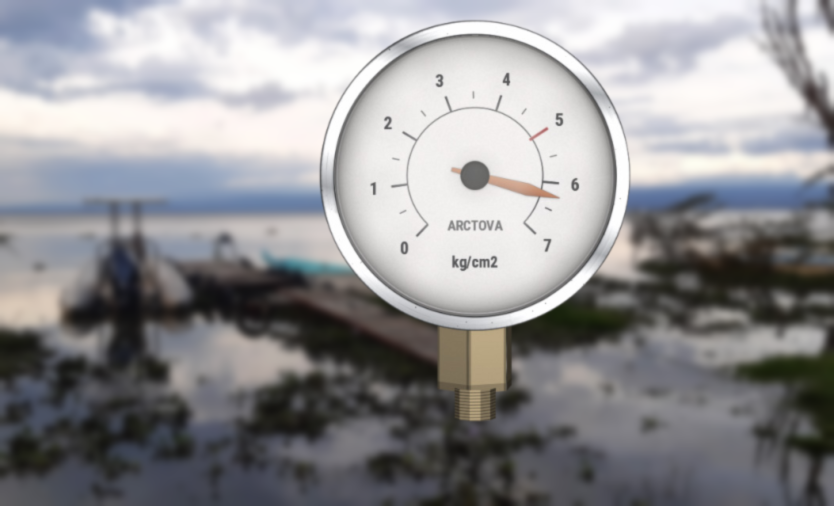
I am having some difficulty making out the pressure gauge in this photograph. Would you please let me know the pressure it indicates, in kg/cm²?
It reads 6.25 kg/cm²
